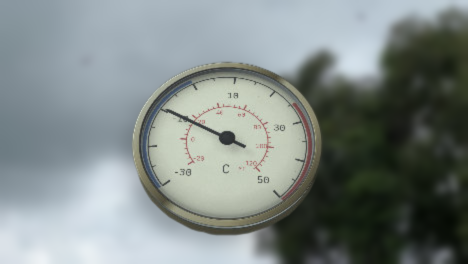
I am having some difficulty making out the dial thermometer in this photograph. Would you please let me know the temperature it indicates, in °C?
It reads -10 °C
